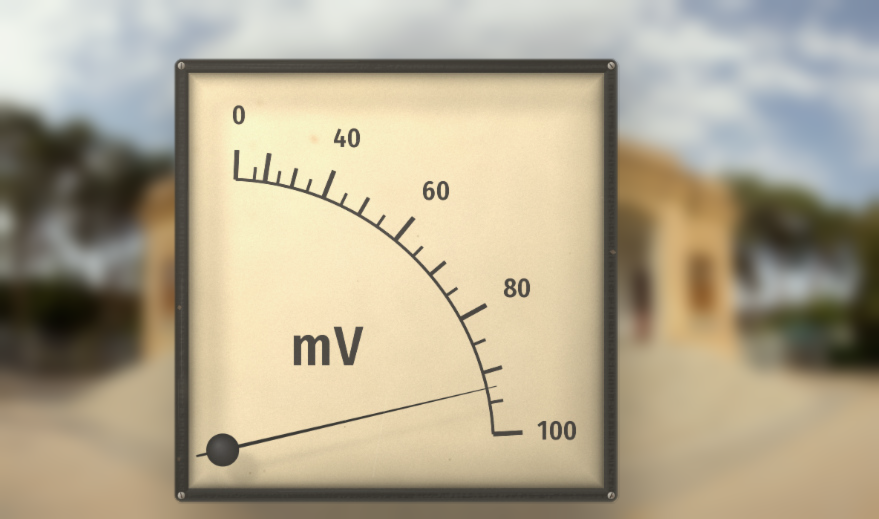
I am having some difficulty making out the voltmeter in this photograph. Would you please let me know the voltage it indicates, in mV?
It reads 92.5 mV
